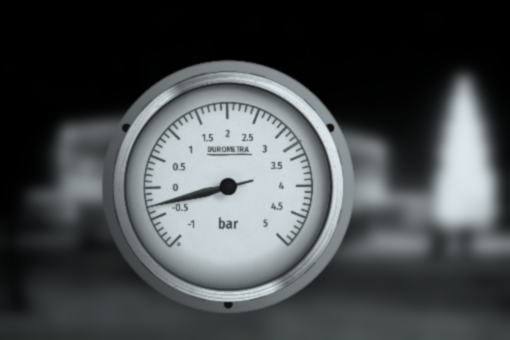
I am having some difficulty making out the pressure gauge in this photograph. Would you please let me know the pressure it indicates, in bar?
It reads -0.3 bar
